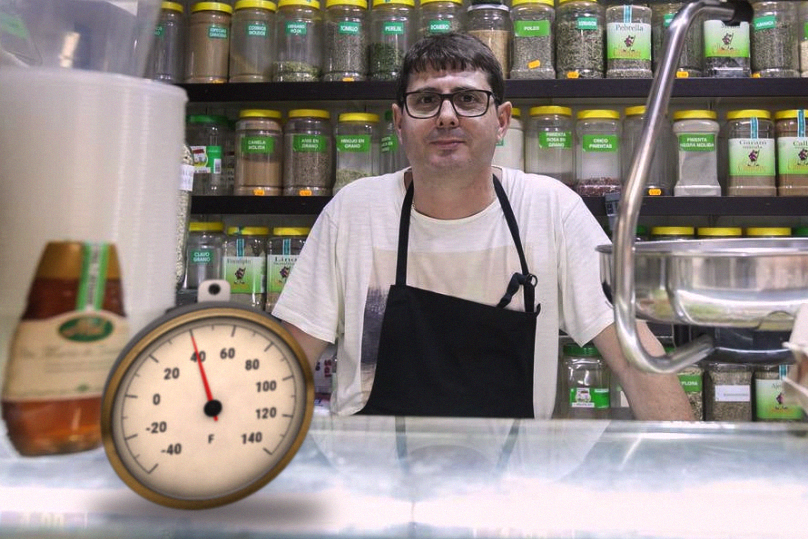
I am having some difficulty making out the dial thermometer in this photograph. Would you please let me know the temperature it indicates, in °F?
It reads 40 °F
